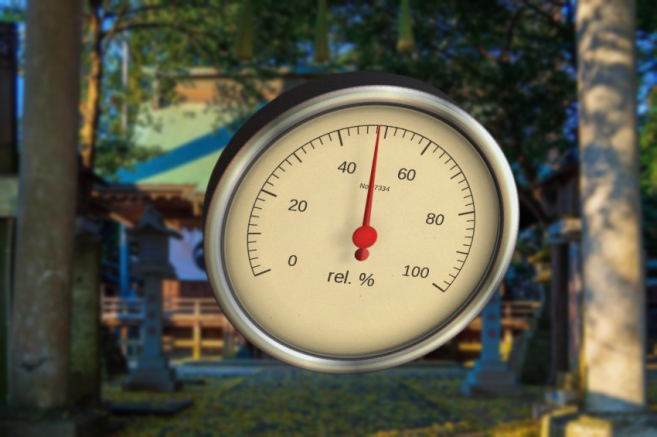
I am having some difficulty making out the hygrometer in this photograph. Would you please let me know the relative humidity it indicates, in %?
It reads 48 %
